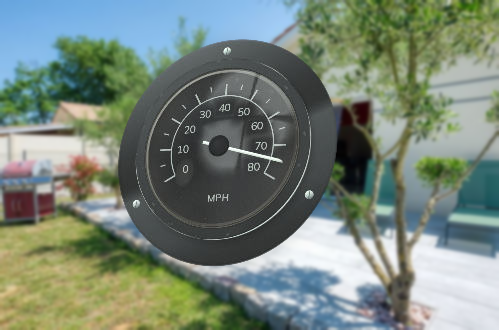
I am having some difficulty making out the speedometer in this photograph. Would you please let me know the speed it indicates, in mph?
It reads 75 mph
